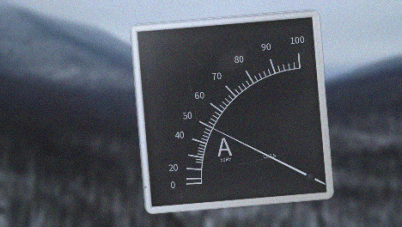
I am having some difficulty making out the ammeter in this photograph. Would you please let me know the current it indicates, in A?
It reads 50 A
